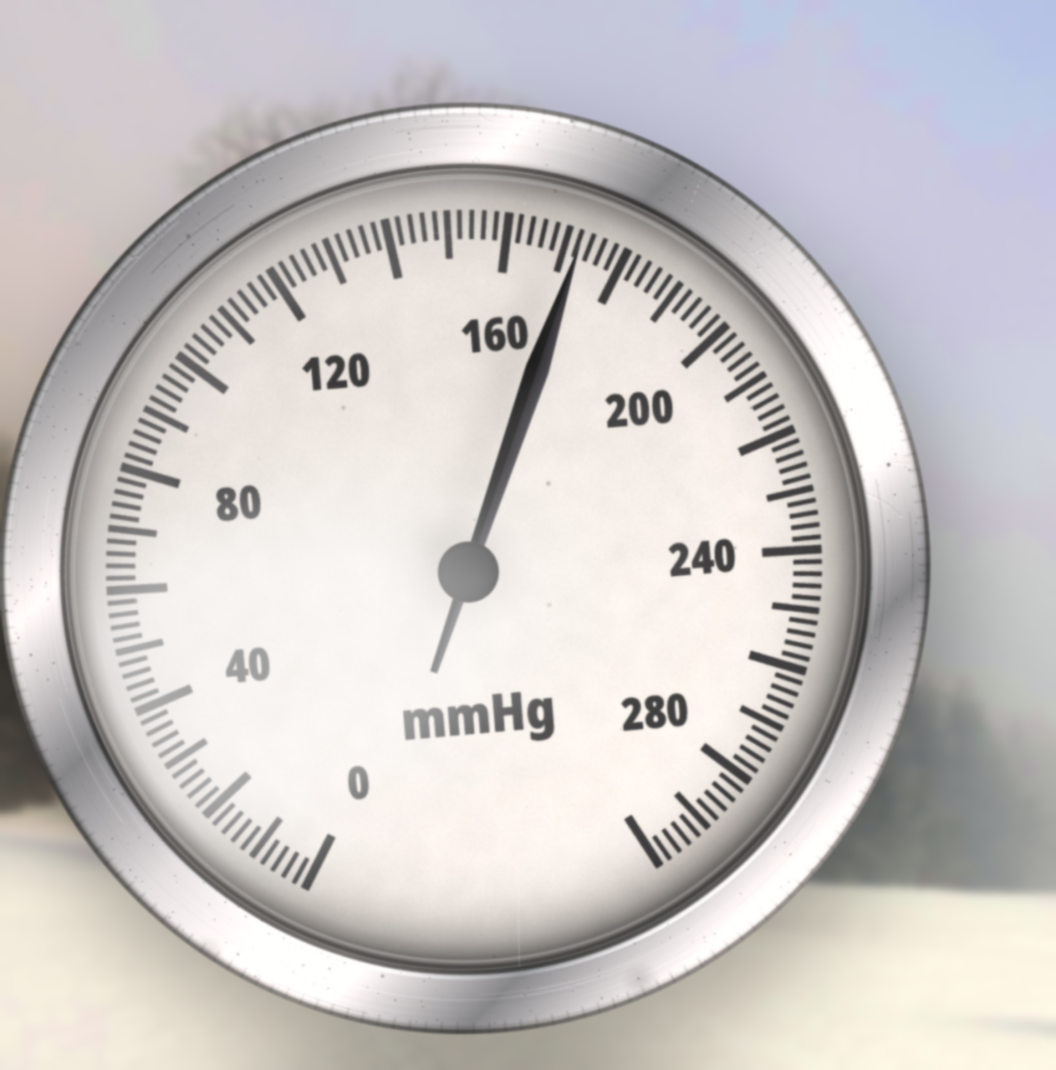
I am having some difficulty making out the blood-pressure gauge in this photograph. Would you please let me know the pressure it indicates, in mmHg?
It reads 172 mmHg
